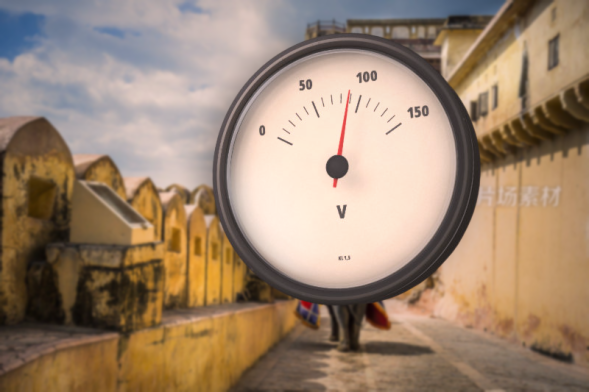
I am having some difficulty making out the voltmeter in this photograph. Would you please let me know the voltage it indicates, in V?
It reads 90 V
